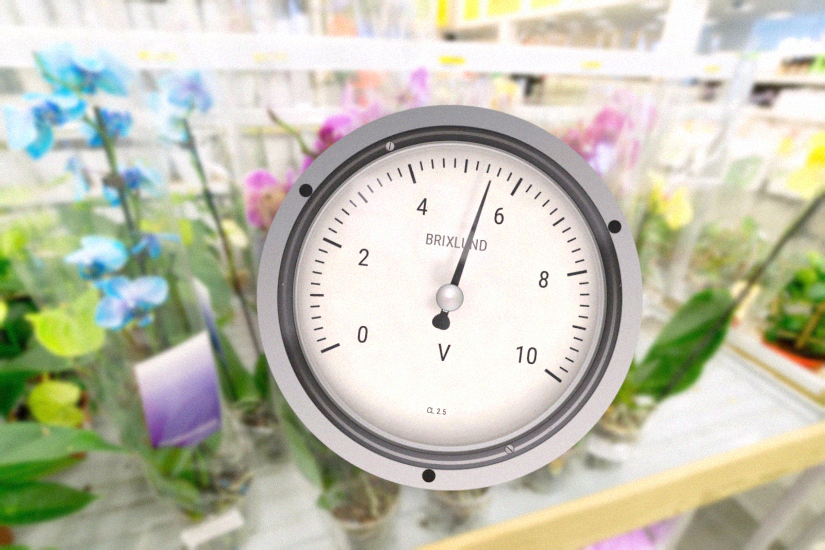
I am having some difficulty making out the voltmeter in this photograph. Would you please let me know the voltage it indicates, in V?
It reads 5.5 V
